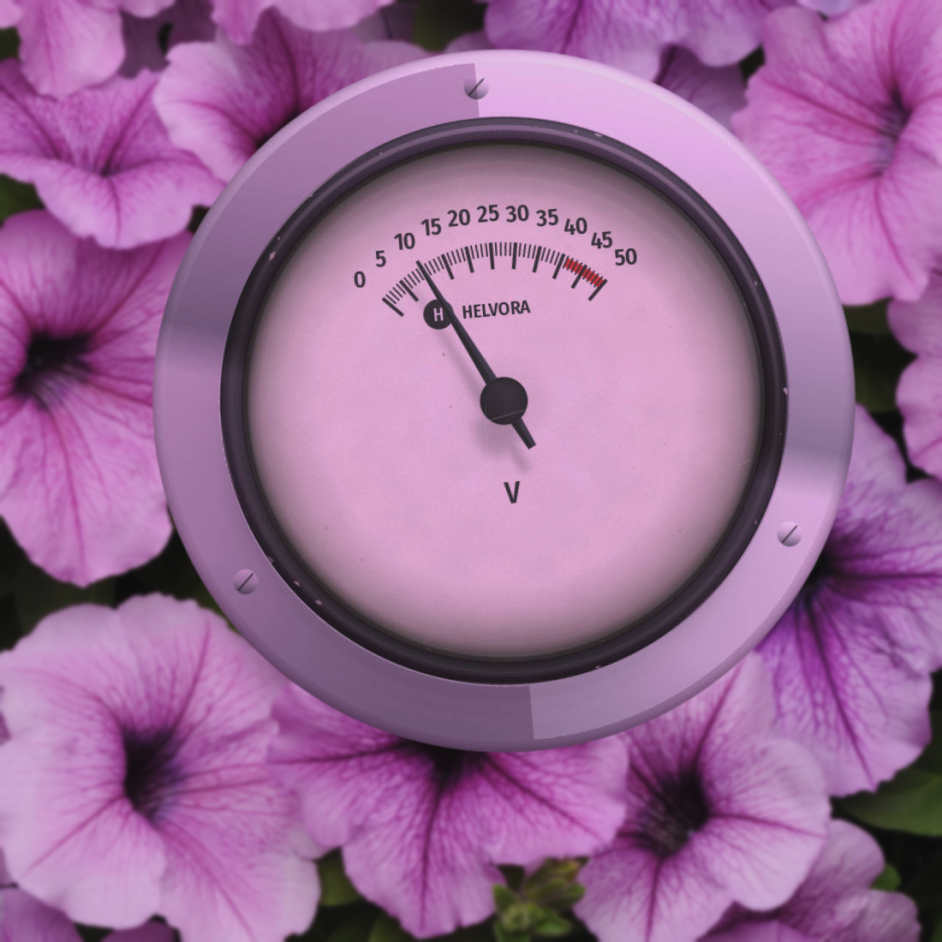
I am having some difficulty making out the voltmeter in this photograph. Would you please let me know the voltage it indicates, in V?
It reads 10 V
